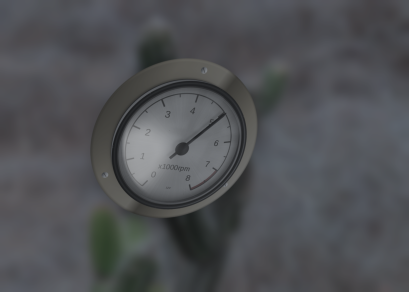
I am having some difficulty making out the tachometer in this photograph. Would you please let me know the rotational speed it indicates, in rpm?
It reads 5000 rpm
